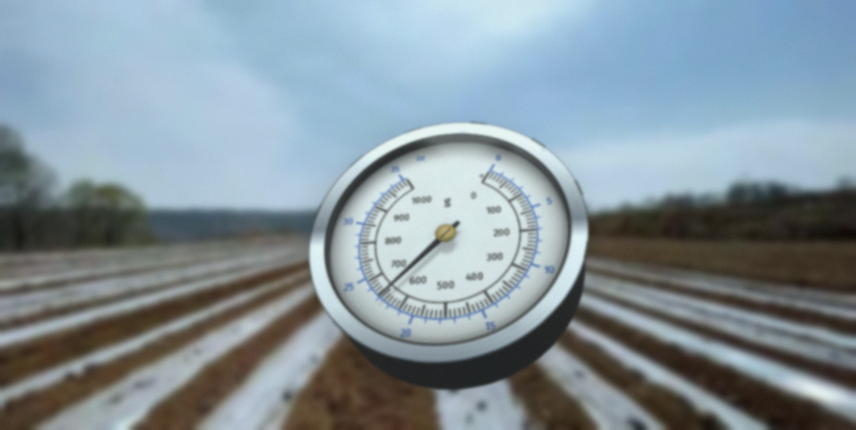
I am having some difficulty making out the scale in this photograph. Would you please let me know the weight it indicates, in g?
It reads 650 g
